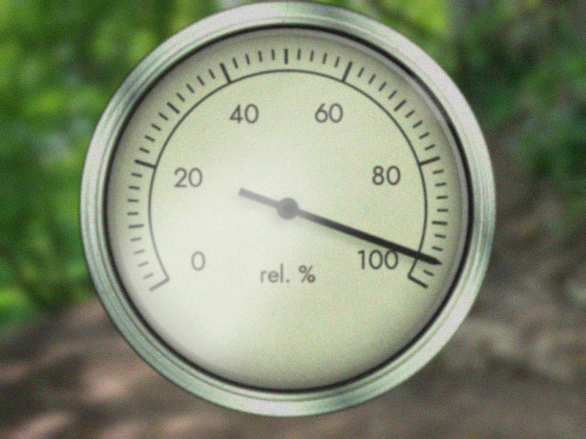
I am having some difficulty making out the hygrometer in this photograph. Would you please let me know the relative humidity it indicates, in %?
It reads 96 %
